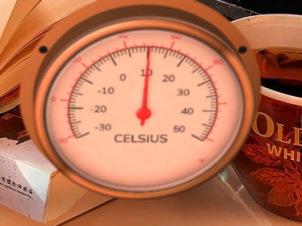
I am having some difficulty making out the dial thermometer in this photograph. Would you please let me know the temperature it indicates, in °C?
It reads 10 °C
